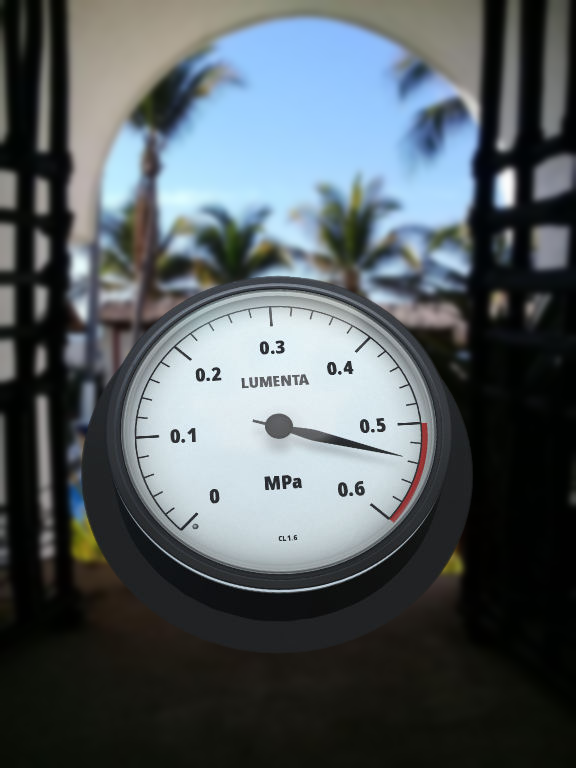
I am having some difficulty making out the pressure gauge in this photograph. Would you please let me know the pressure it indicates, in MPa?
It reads 0.54 MPa
